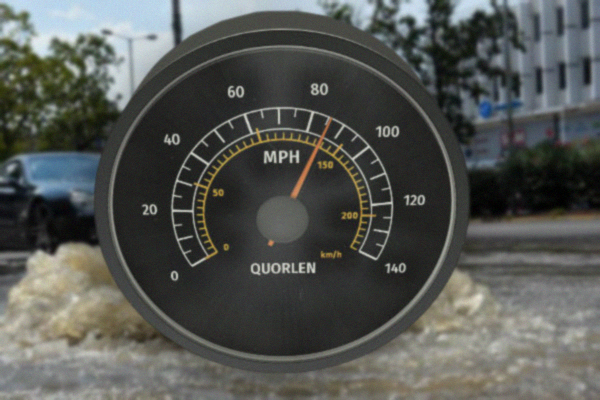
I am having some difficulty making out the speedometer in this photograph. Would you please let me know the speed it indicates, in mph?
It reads 85 mph
